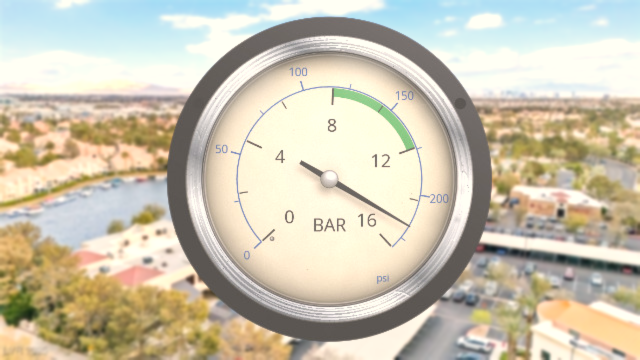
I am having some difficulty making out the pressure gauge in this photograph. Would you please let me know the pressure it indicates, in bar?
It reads 15 bar
